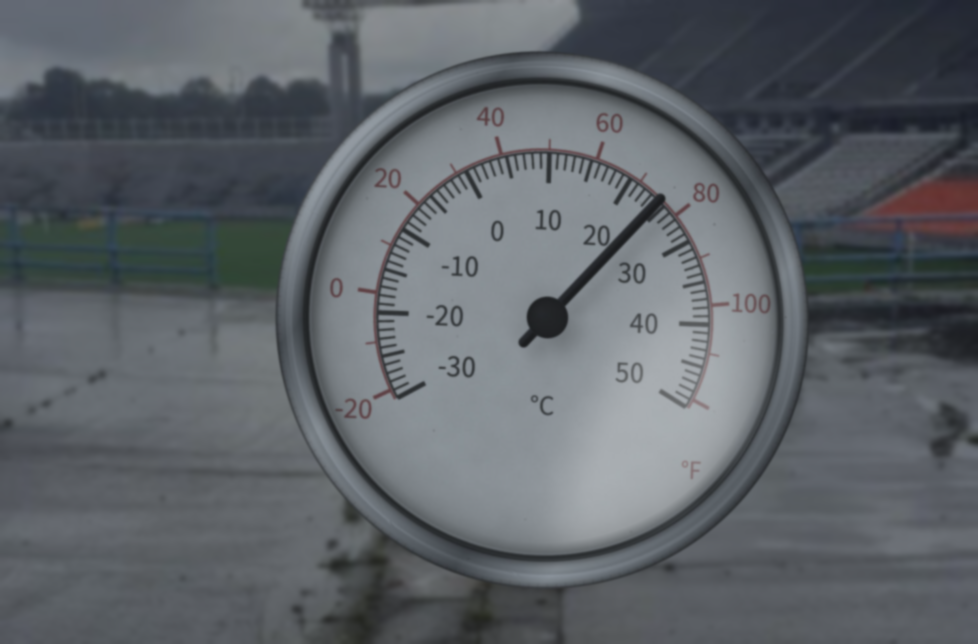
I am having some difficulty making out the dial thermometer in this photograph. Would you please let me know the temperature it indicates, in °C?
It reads 24 °C
